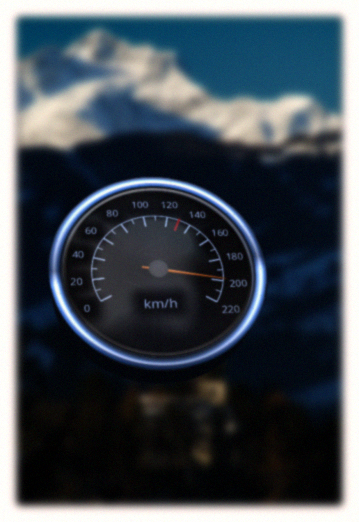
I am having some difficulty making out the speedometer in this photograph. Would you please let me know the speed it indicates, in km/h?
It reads 200 km/h
